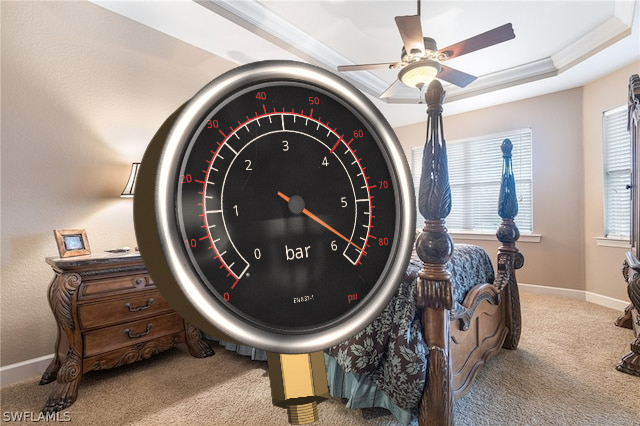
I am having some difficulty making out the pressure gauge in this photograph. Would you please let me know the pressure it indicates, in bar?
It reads 5.8 bar
